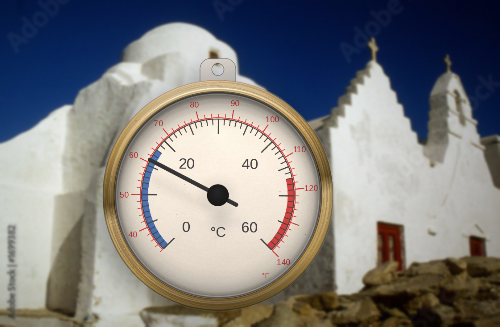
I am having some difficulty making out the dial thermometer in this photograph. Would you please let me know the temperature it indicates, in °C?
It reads 16 °C
